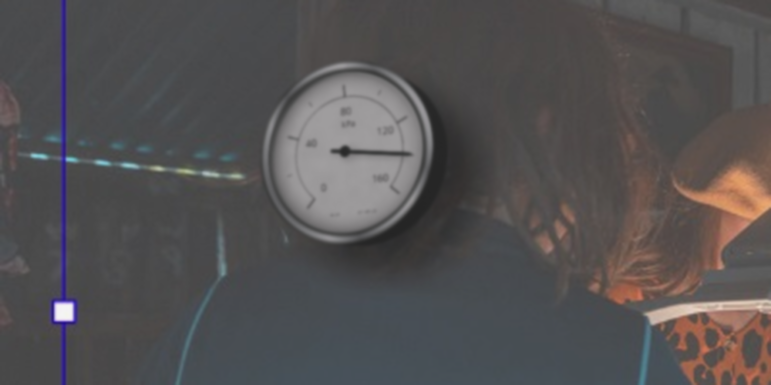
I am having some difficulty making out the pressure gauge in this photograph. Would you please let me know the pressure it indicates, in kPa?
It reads 140 kPa
